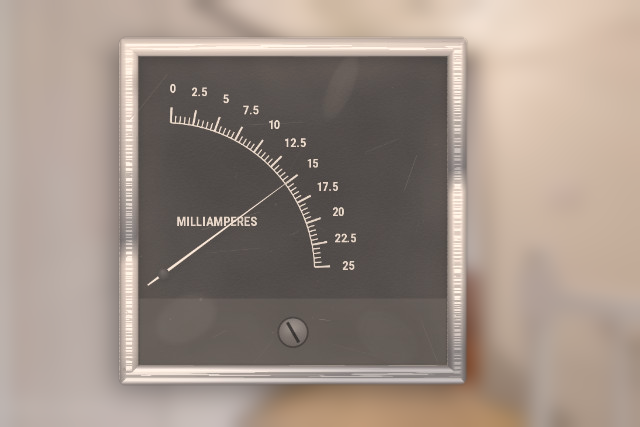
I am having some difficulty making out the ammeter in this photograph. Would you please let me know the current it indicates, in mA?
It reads 15 mA
